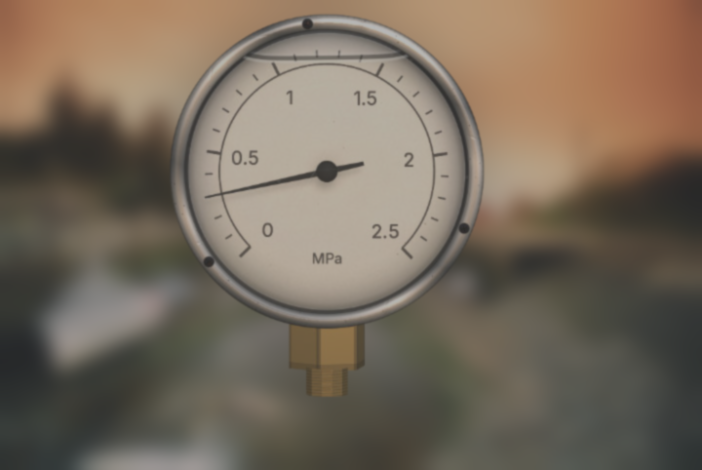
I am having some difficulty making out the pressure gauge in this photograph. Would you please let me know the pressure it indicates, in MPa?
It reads 0.3 MPa
